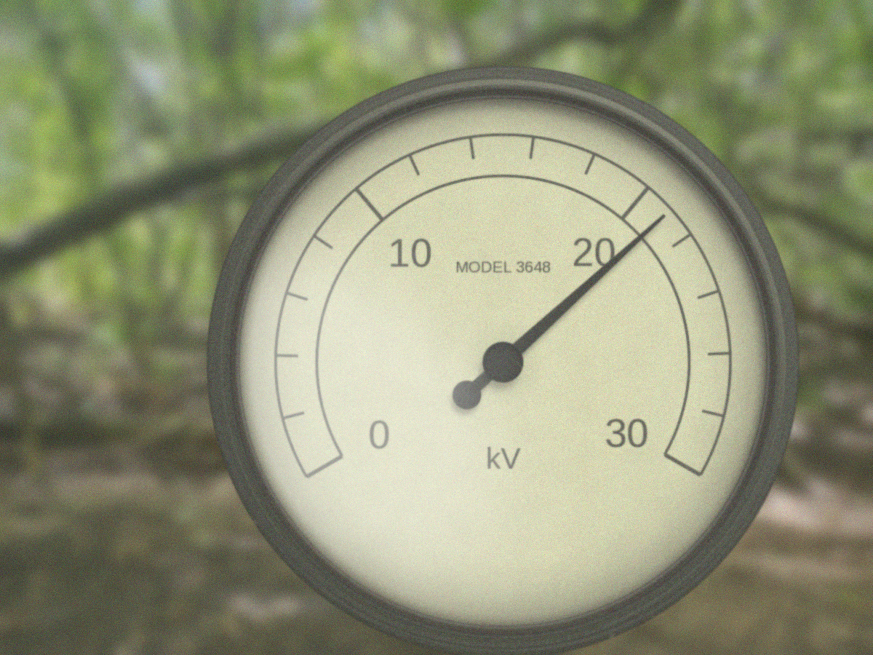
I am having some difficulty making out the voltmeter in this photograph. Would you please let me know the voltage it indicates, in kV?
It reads 21 kV
